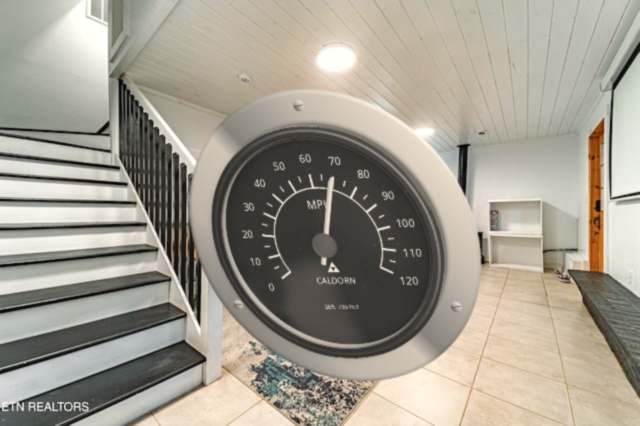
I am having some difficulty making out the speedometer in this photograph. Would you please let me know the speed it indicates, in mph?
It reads 70 mph
